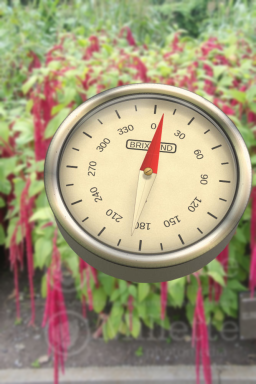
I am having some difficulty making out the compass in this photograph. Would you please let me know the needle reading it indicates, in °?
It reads 7.5 °
